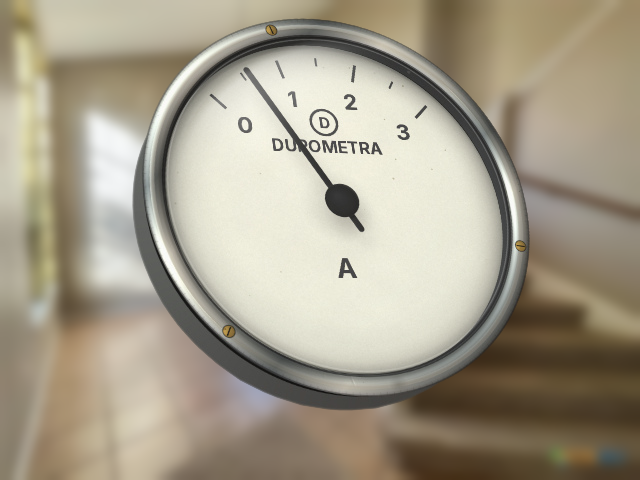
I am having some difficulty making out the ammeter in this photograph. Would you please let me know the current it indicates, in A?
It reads 0.5 A
